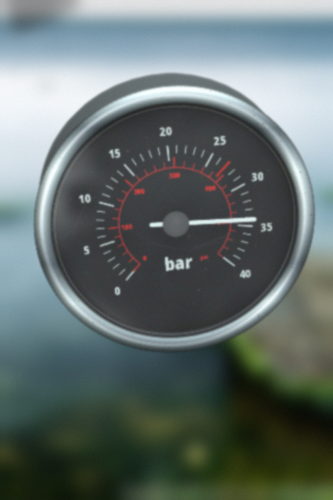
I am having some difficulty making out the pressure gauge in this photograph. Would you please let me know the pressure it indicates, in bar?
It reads 34 bar
